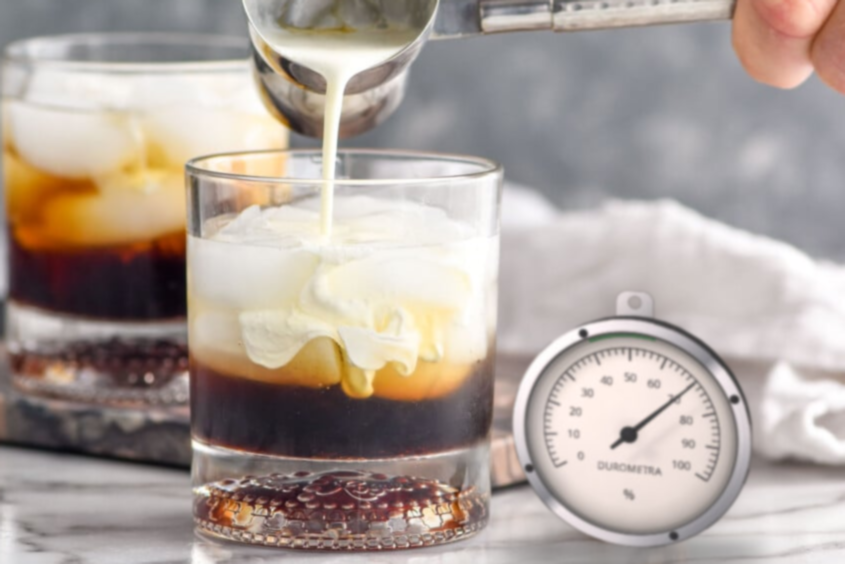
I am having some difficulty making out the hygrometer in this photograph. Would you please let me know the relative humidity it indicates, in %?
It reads 70 %
